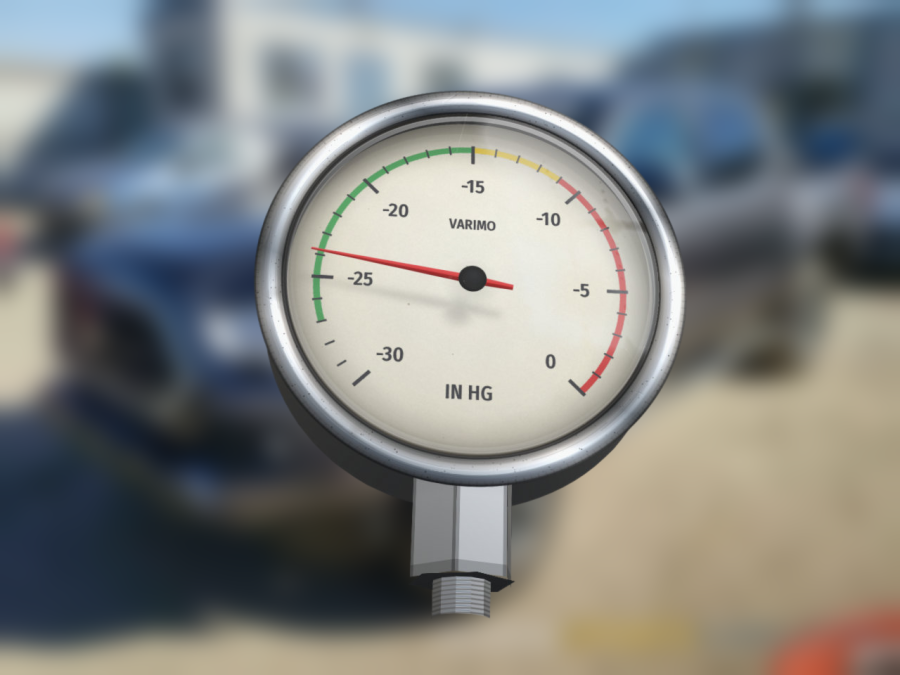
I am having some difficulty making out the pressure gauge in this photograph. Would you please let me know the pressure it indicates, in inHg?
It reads -24 inHg
